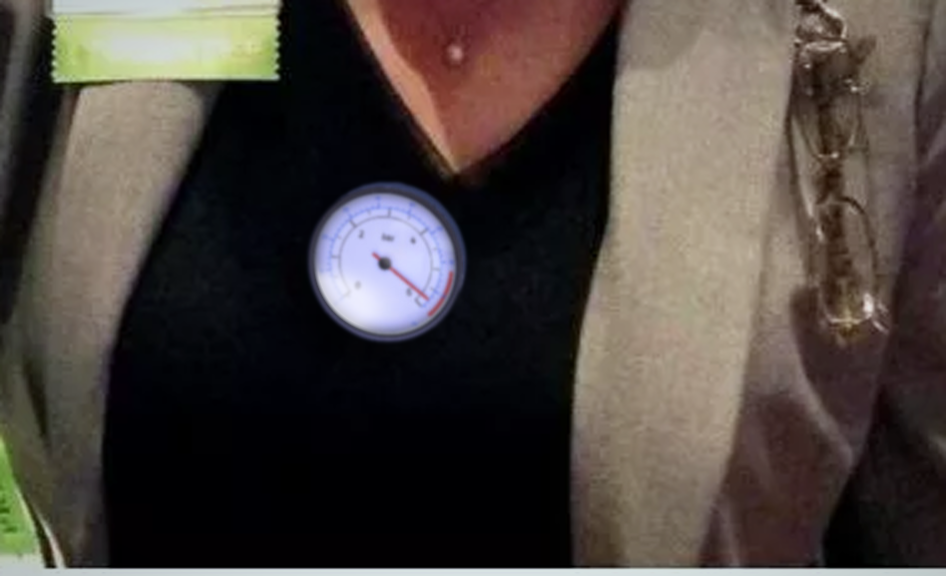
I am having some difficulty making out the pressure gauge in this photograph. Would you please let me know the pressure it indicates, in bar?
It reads 5.75 bar
